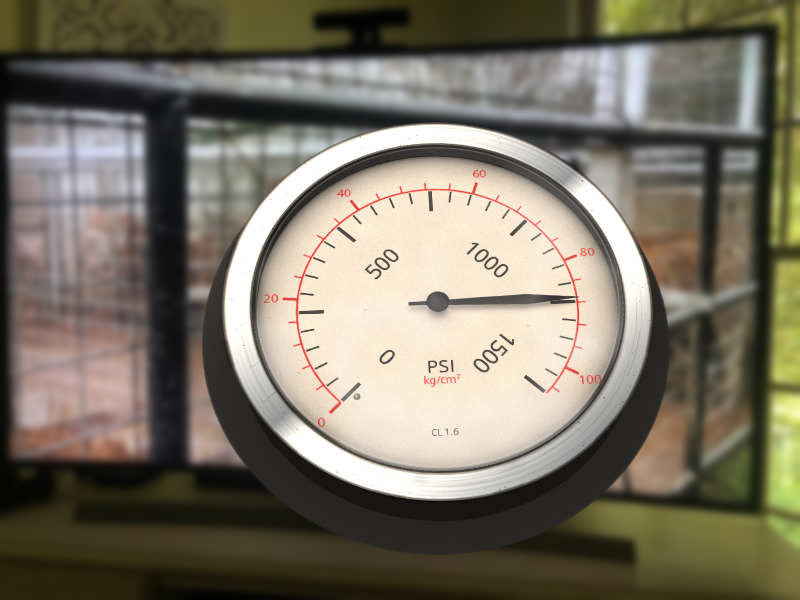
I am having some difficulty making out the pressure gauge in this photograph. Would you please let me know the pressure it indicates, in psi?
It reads 1250 psi
